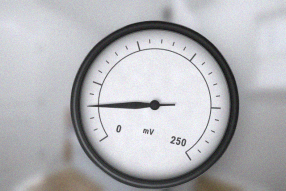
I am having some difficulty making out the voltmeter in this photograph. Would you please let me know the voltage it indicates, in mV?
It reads 30 mV
